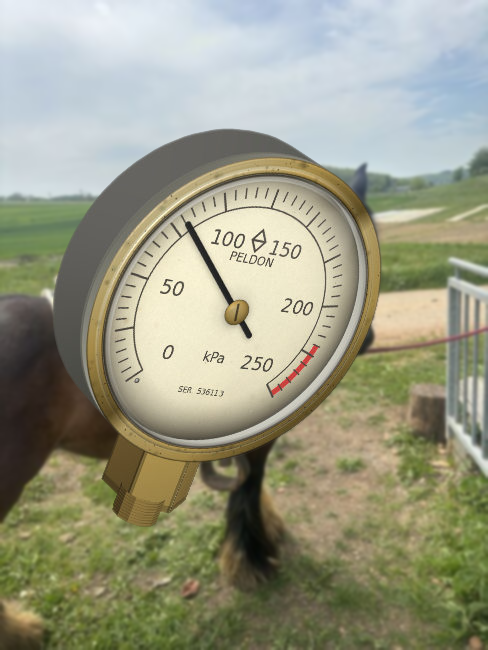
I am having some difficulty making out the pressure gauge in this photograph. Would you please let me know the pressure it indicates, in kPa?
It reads 80 kPa
